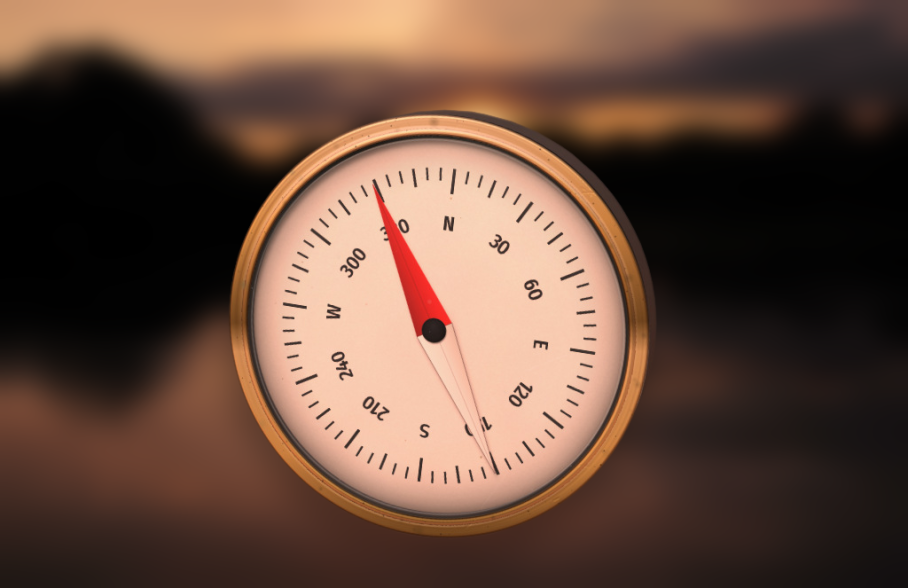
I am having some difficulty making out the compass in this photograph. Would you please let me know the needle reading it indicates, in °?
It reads 330 °
